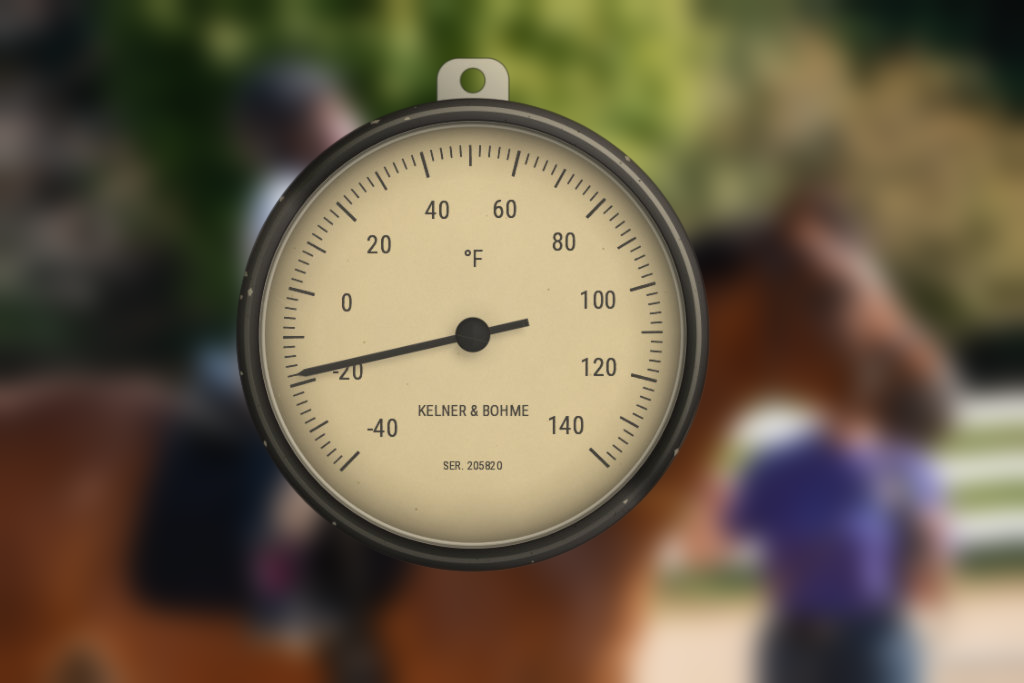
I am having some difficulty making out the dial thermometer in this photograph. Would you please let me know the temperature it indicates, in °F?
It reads -18 °F
